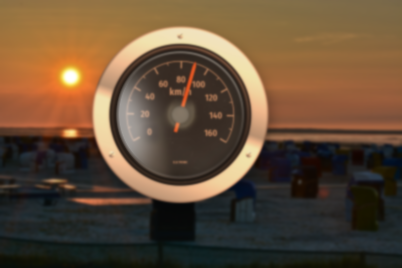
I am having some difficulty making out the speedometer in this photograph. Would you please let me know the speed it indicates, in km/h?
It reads 90 km/h
